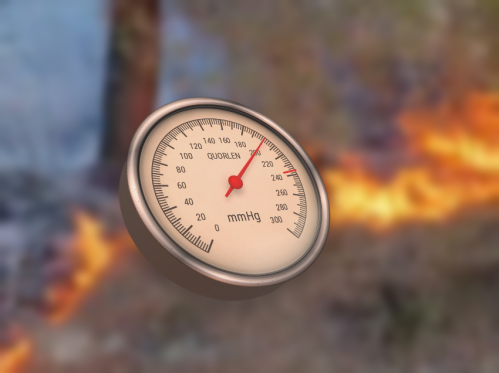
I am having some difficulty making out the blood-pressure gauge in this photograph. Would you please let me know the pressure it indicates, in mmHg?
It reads 200 mmHg
